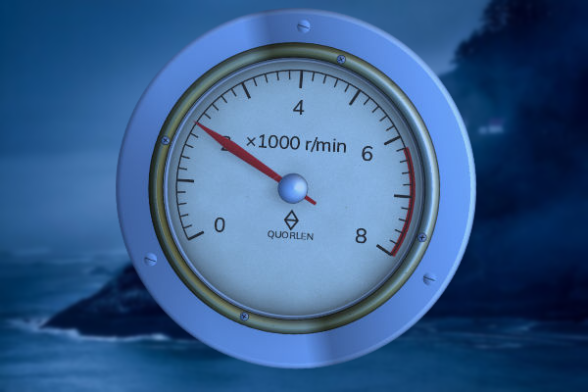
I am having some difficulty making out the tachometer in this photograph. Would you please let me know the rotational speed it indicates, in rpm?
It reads 2000 rpm
